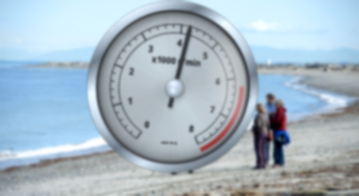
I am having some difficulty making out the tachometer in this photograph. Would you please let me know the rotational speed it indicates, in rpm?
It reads 4200 rpm
